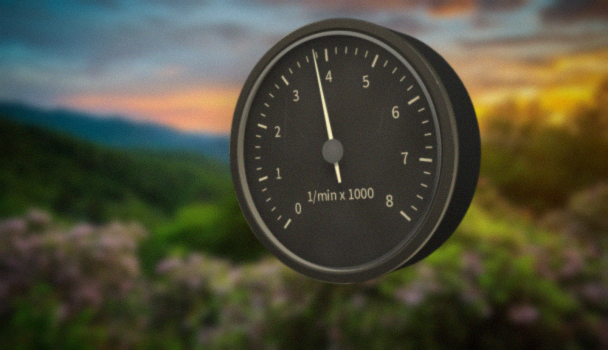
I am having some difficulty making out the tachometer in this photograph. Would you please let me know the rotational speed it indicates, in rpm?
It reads 3800 rpm
